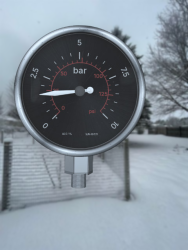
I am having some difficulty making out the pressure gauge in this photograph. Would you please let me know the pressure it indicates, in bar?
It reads 1.5 bar
